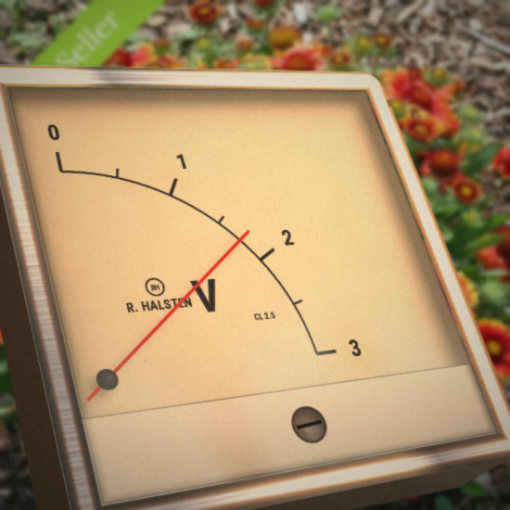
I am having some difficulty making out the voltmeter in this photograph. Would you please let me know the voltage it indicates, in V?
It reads 1.75 V
